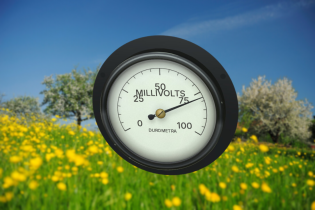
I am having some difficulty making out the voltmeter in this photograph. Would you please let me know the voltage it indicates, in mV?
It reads 77.5 mV
